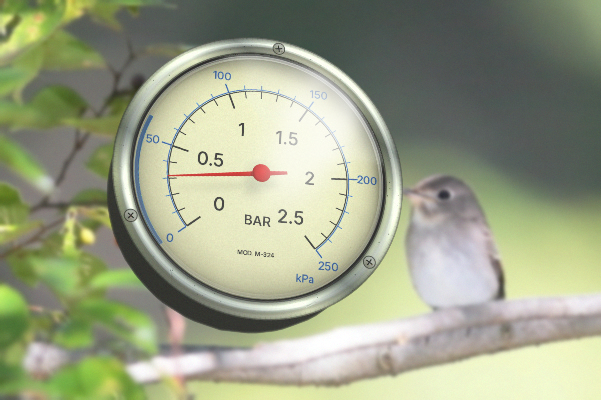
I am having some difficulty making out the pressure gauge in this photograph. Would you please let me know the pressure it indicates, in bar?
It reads 0.3 bar
